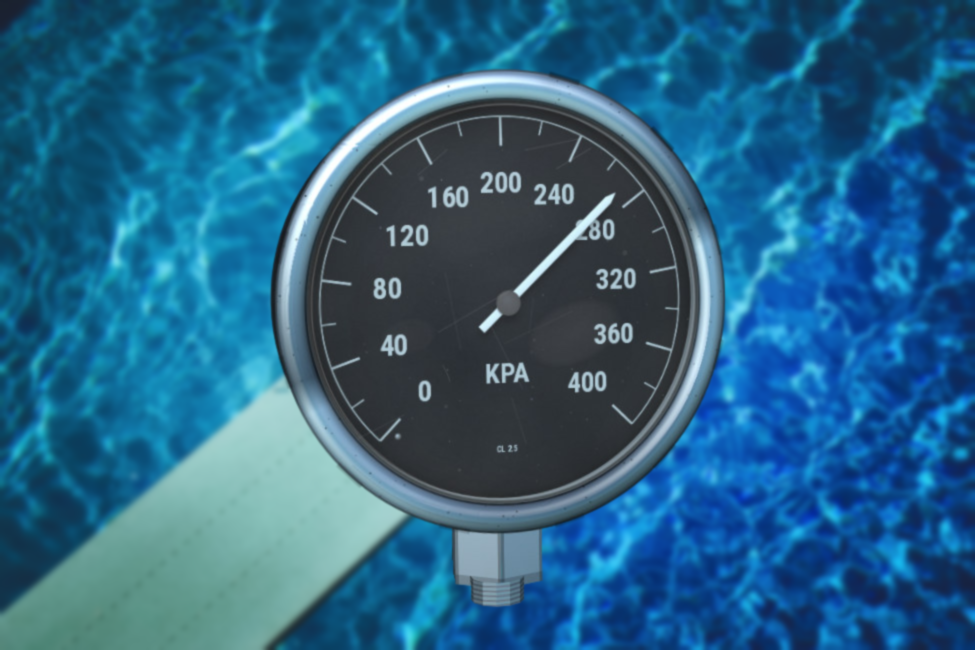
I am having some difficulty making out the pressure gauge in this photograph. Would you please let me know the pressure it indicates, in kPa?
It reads 270 kPa
